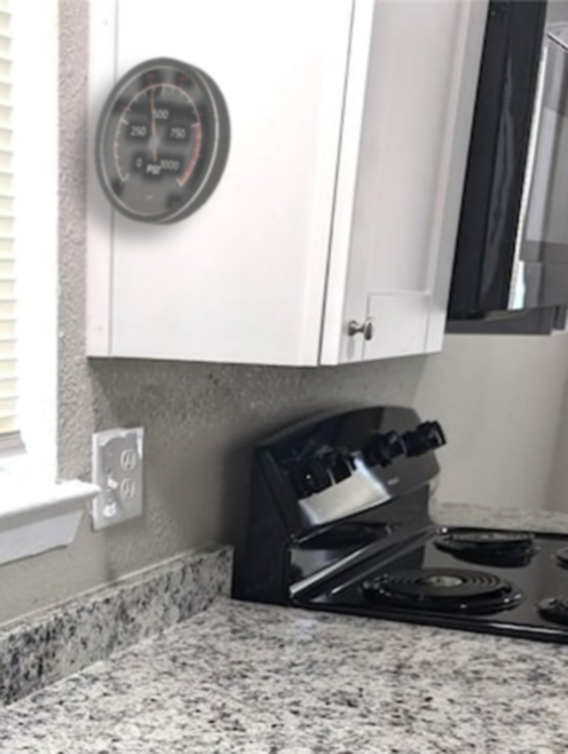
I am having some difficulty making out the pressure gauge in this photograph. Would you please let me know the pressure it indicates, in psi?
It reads 450 psi
